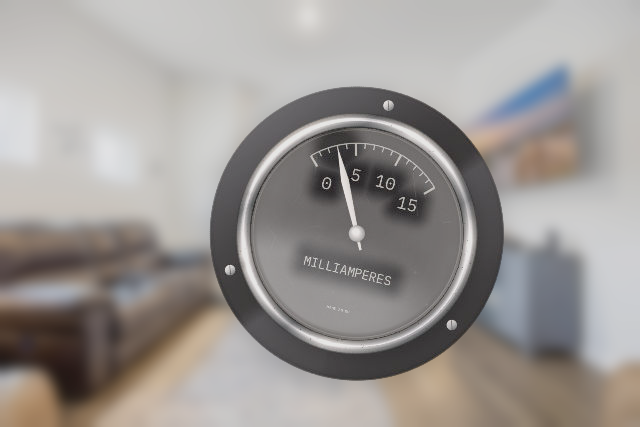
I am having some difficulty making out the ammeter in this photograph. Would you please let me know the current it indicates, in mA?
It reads 3 mA
